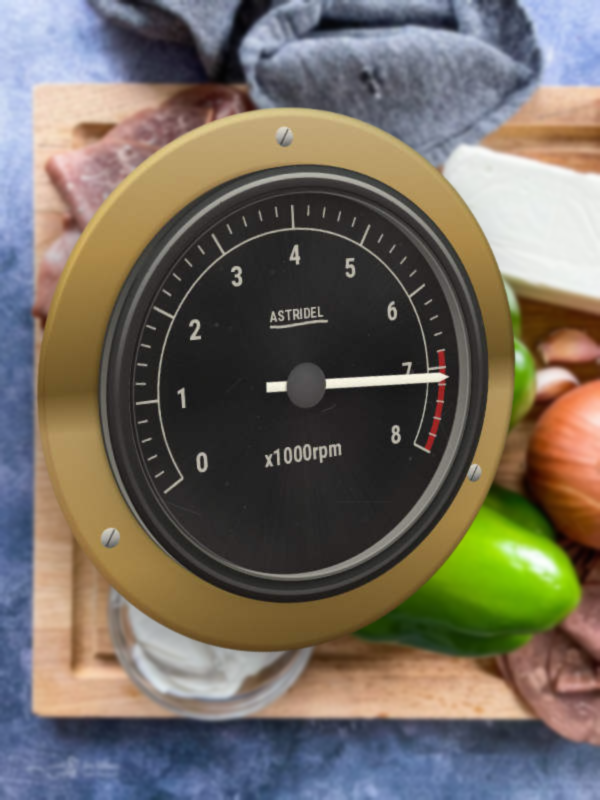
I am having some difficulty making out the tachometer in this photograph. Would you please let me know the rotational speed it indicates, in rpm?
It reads 7100 rpm
